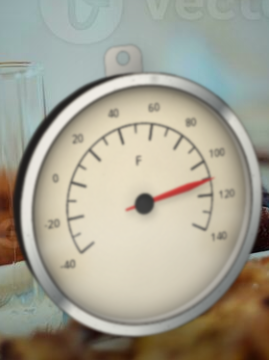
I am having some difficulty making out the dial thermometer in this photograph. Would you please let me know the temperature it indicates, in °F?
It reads 110 °F
